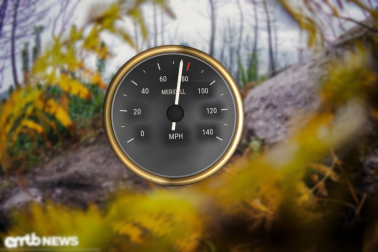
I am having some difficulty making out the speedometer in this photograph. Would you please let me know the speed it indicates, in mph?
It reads 75 mph
